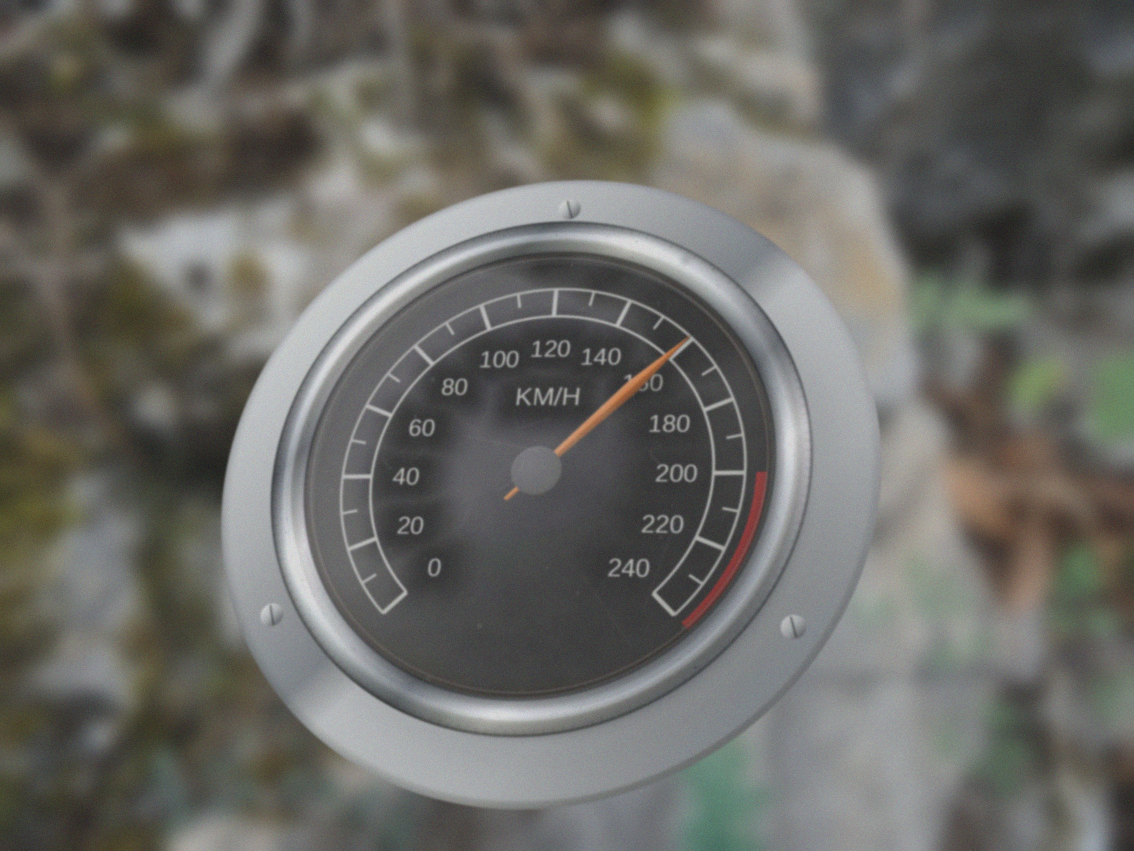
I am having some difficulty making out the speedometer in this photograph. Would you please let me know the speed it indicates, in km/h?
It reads 160 km/h
